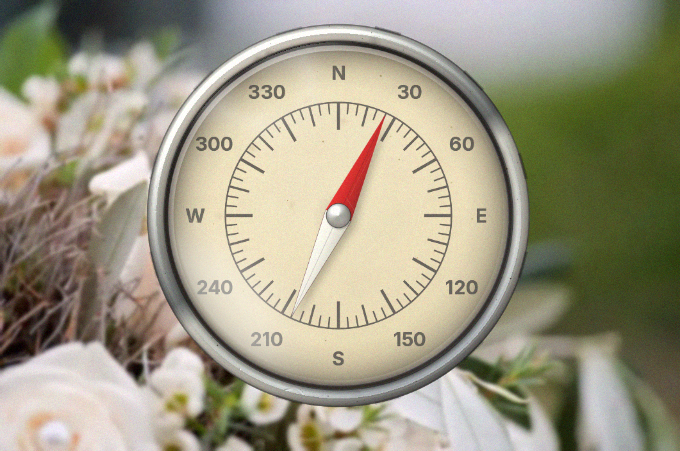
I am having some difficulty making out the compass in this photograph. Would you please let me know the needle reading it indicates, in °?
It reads 25 °
